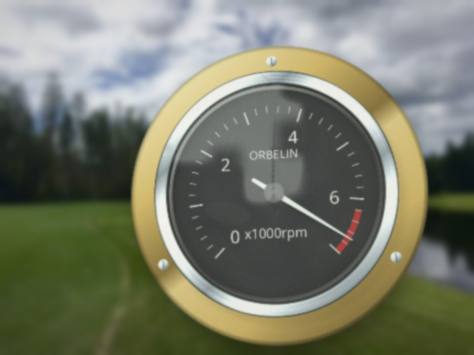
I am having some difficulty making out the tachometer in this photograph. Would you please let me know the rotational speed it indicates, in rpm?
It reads 6700 rpm
